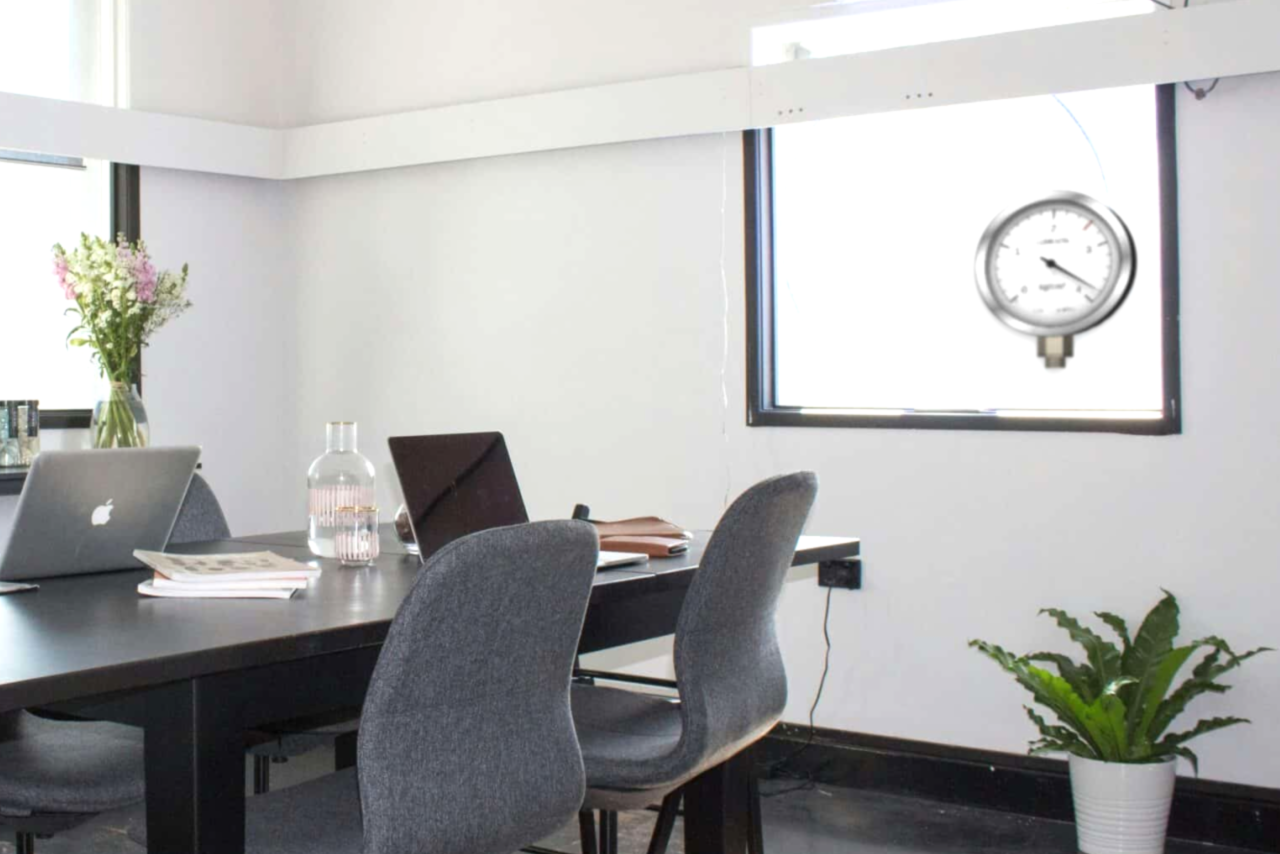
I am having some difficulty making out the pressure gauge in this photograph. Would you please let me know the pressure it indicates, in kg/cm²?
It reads 3.8 kg/cm²
